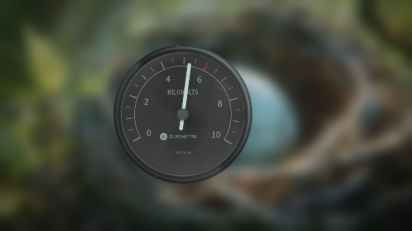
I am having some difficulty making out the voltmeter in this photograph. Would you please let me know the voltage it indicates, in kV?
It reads 5.25 kV
